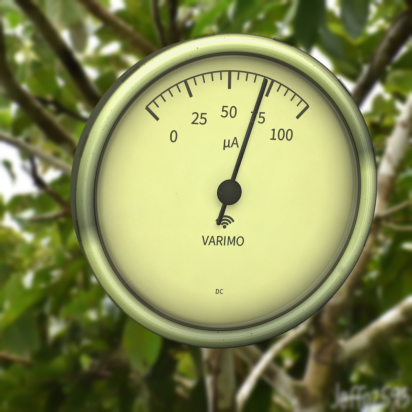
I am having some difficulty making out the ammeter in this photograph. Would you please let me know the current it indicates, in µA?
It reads 70 µA
